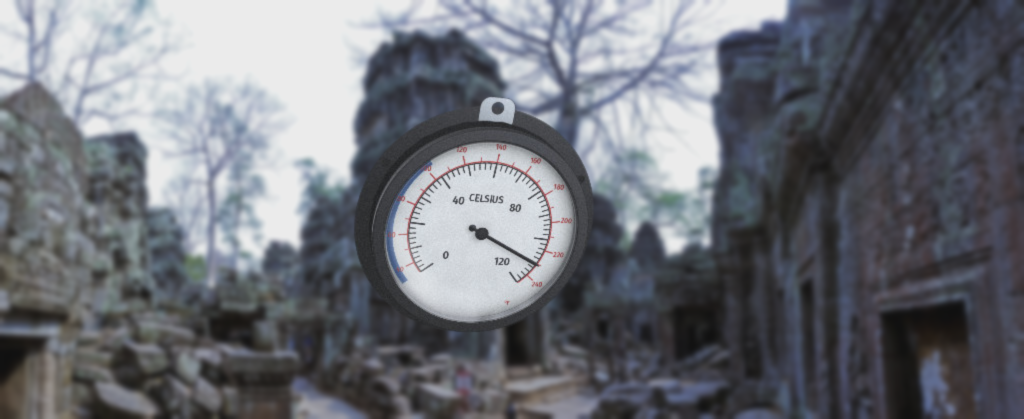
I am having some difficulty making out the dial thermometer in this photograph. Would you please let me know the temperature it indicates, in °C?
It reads 110 °C
